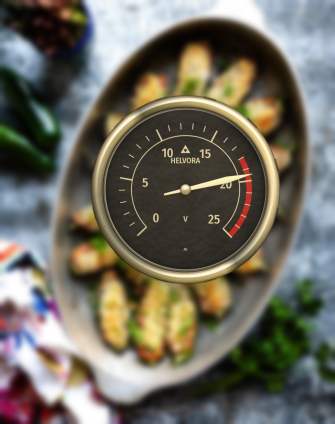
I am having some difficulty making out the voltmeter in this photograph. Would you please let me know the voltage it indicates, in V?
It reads 19.5 V
